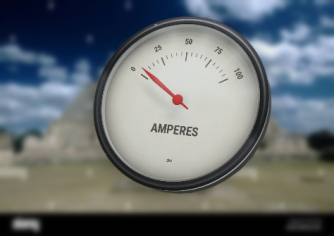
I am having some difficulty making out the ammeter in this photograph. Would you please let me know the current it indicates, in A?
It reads 5 A
